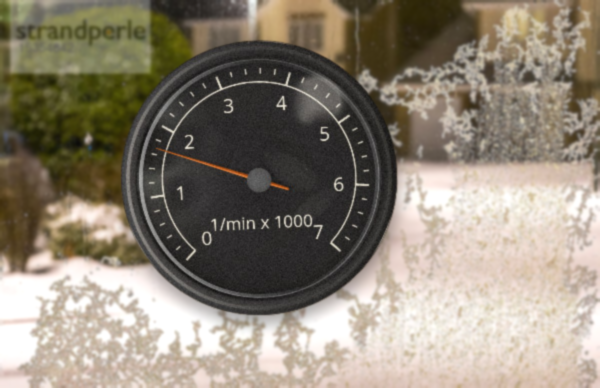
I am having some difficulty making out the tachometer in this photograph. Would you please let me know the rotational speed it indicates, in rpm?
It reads 1700 rpm
